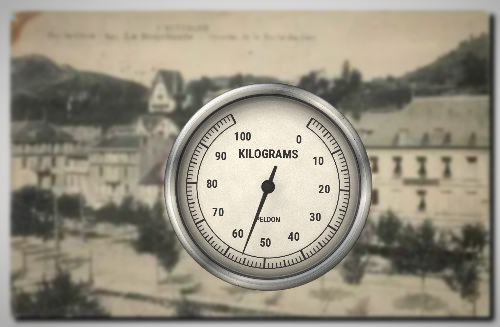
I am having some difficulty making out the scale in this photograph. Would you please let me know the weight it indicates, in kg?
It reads 56 kg
